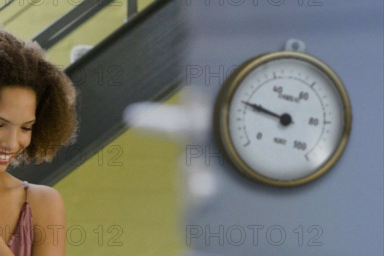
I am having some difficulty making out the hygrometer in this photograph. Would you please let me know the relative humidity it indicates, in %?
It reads 20 %
